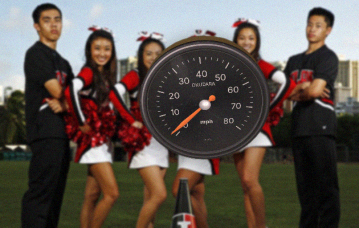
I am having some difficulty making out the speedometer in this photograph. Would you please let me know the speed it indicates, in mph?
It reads 2 mph
